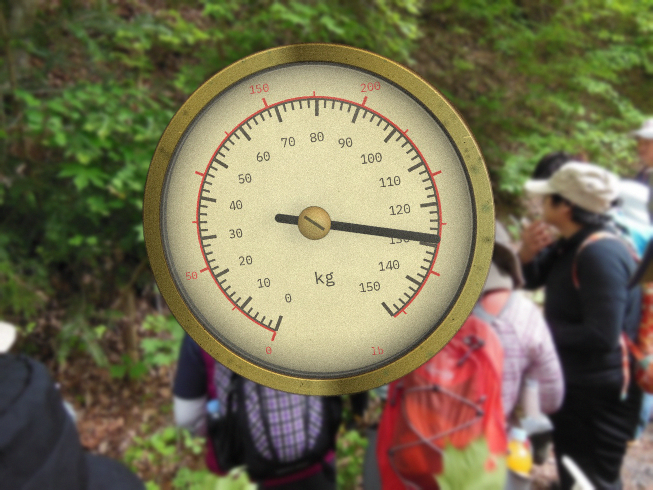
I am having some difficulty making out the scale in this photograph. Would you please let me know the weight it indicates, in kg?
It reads 128 kg
